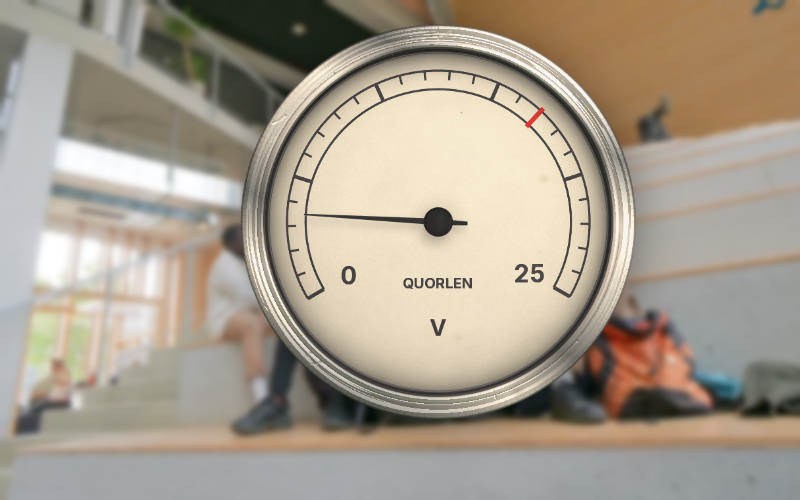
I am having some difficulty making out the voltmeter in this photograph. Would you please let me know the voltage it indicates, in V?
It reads 3.5 V
